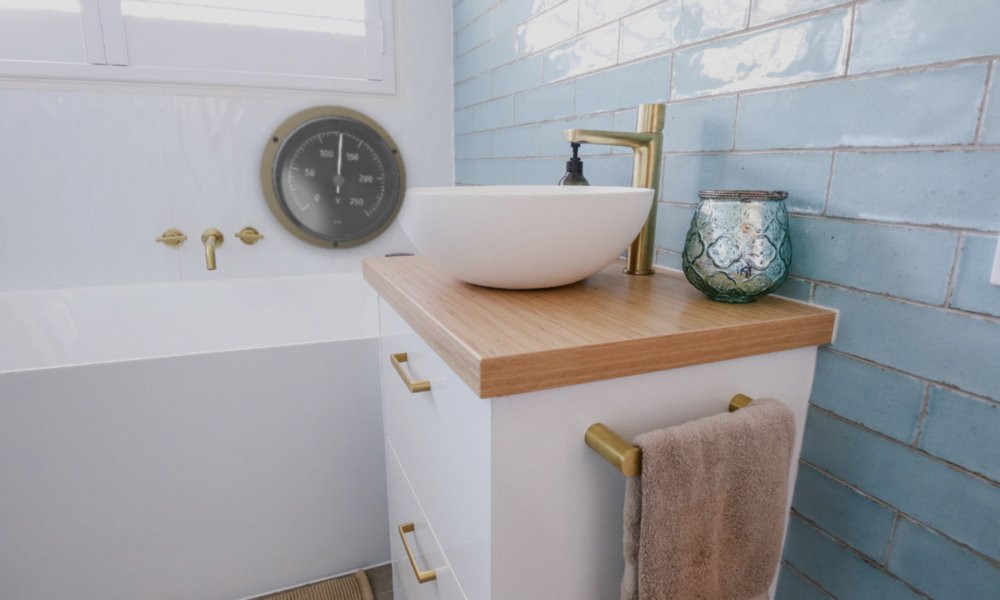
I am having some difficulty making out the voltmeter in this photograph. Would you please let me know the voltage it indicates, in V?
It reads 125 V
